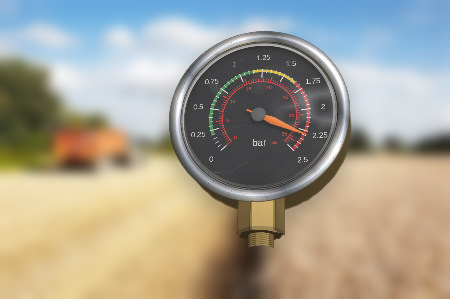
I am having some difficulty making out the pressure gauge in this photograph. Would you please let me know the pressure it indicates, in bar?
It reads 2.3 bar
